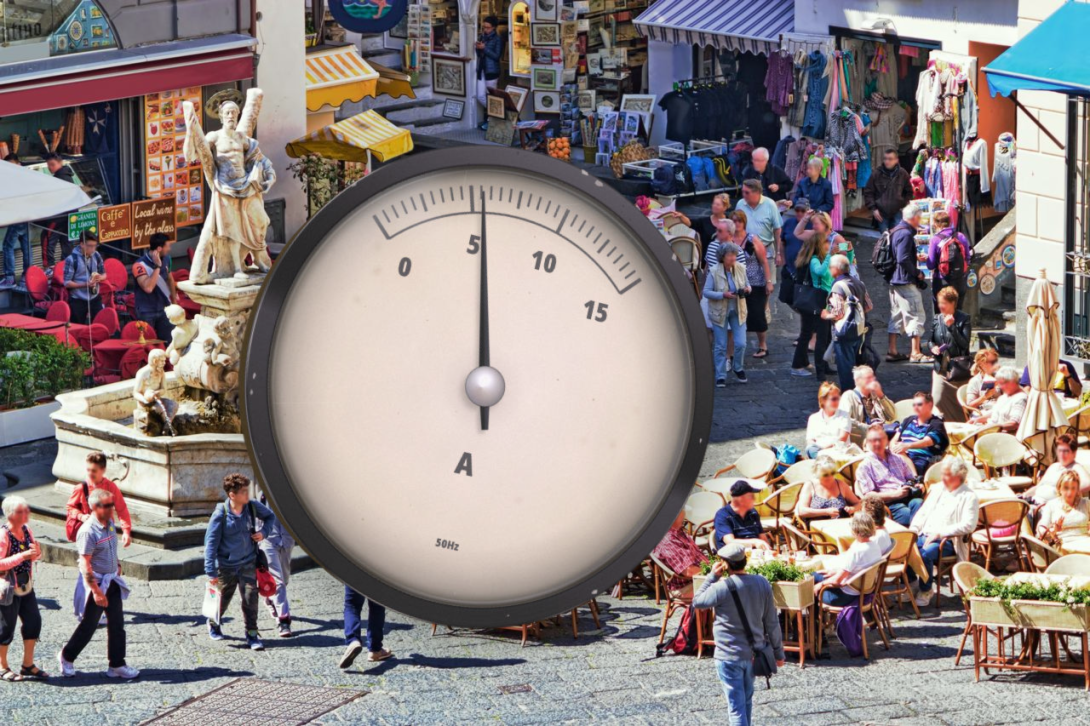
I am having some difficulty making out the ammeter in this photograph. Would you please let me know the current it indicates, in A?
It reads 5.5 A
